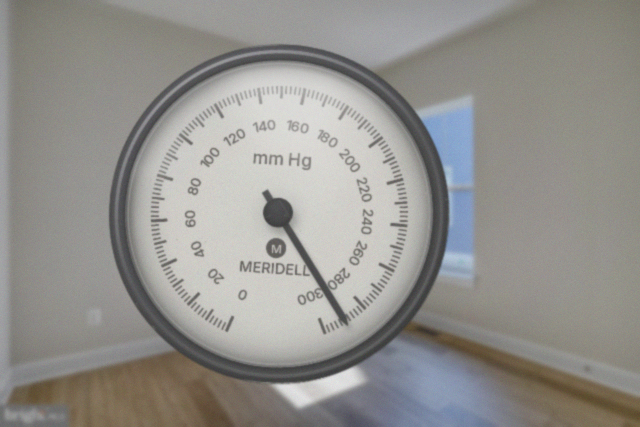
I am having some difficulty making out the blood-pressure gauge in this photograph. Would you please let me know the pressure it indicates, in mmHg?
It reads 290 mmHg
